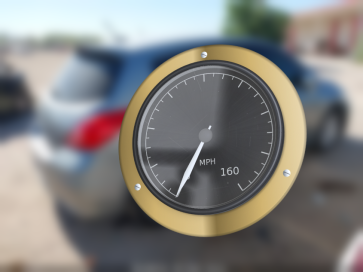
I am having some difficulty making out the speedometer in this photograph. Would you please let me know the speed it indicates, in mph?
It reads 0 mph
